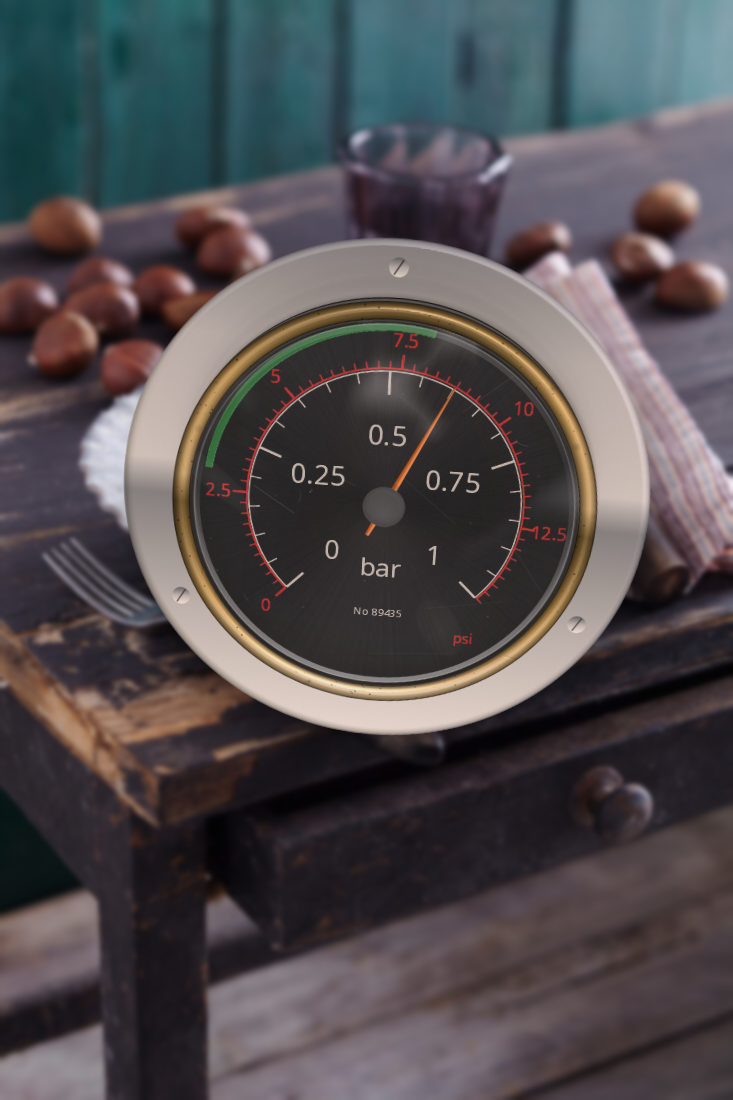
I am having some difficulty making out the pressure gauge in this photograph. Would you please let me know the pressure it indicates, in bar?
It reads 0.6 bar
